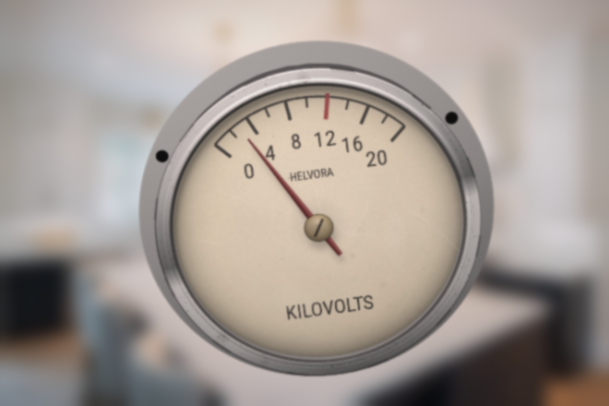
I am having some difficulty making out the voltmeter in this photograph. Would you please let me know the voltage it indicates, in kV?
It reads 3 kV
